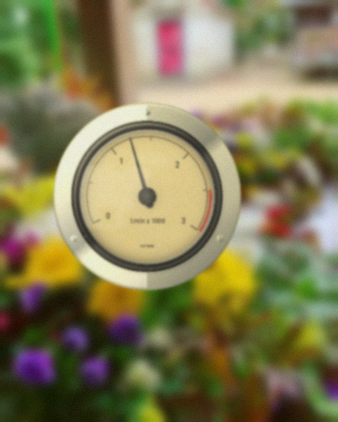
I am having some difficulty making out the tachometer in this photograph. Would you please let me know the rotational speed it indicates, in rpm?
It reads 1250 rpm
